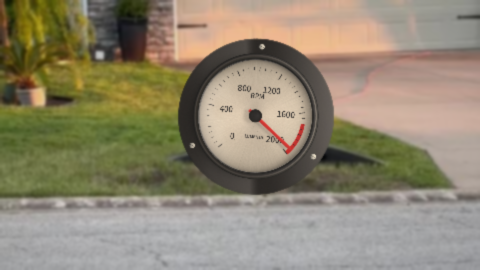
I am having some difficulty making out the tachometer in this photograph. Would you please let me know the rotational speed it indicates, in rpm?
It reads 1950 rpm
